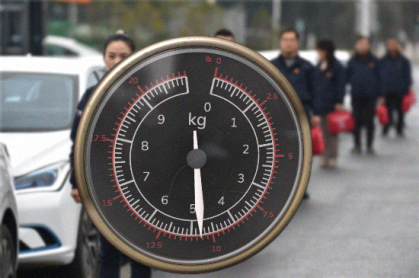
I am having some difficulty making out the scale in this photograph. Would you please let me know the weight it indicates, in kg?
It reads 4.8 kg
